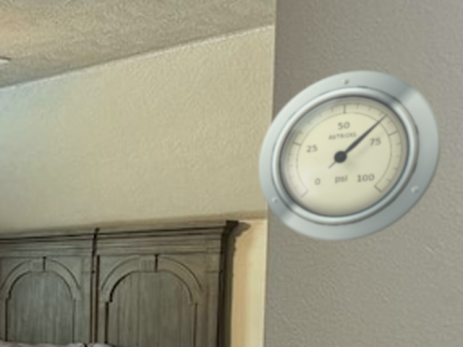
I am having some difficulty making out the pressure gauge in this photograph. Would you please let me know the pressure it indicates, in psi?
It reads 67.5 psi
